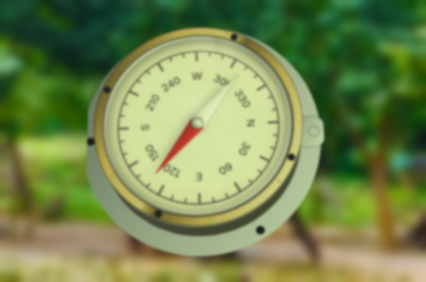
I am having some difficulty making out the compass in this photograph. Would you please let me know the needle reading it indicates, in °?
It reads 130 °
